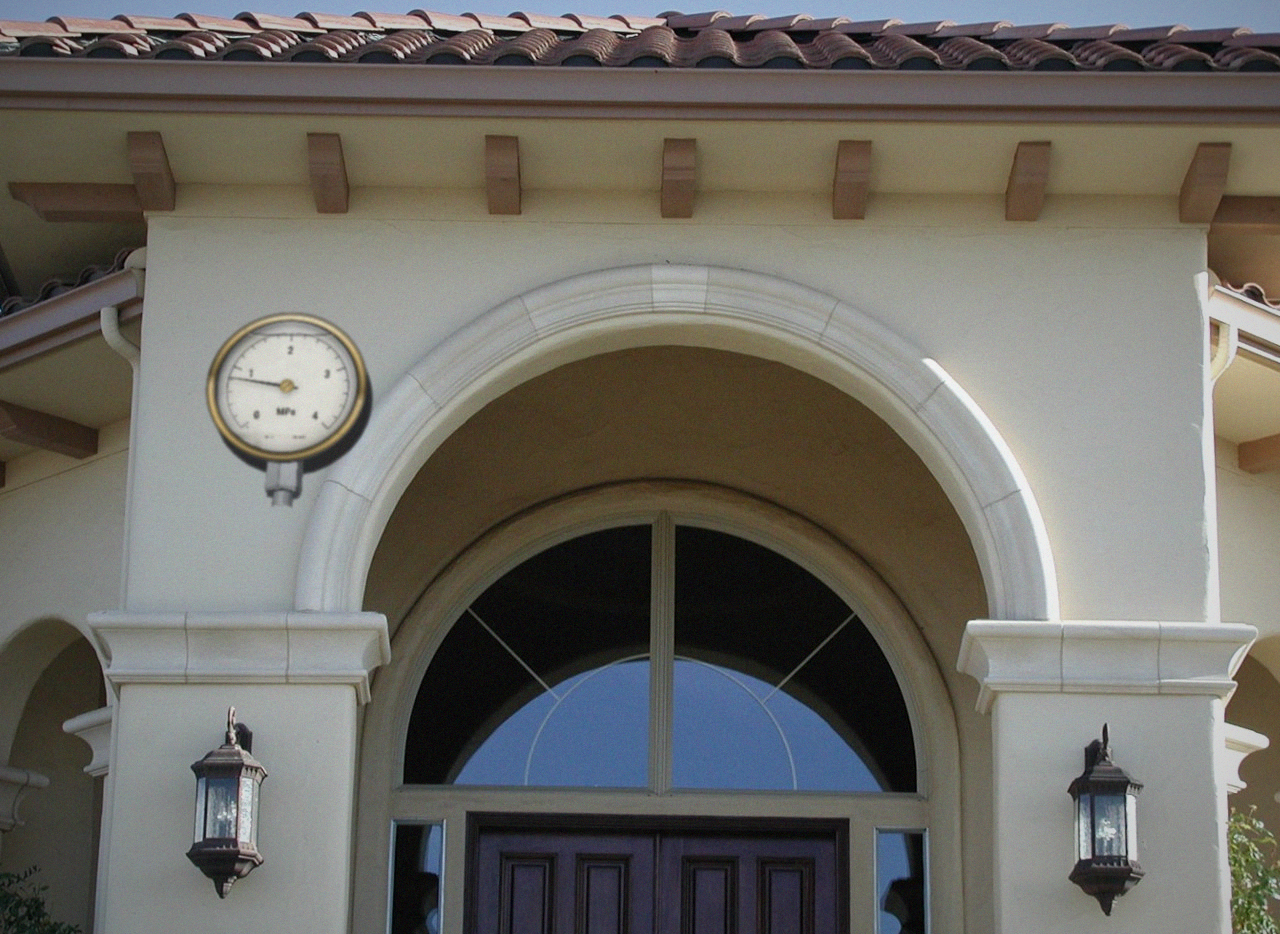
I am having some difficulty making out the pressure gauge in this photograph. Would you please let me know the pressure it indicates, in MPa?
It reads 0.8 MPa
